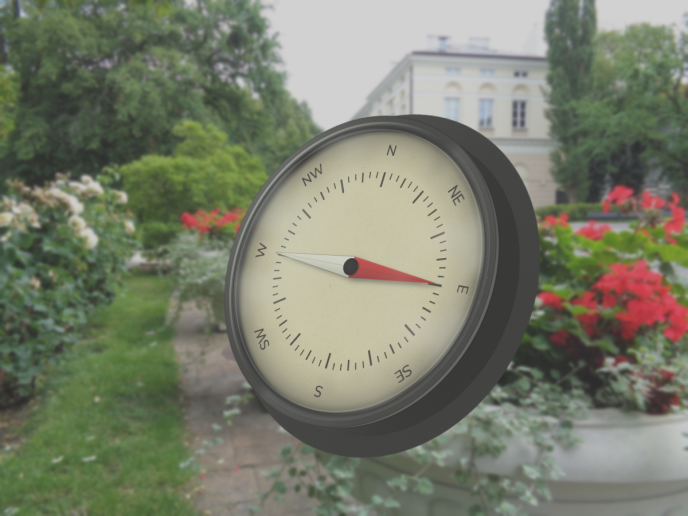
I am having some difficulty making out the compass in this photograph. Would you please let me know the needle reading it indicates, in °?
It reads 90 °
